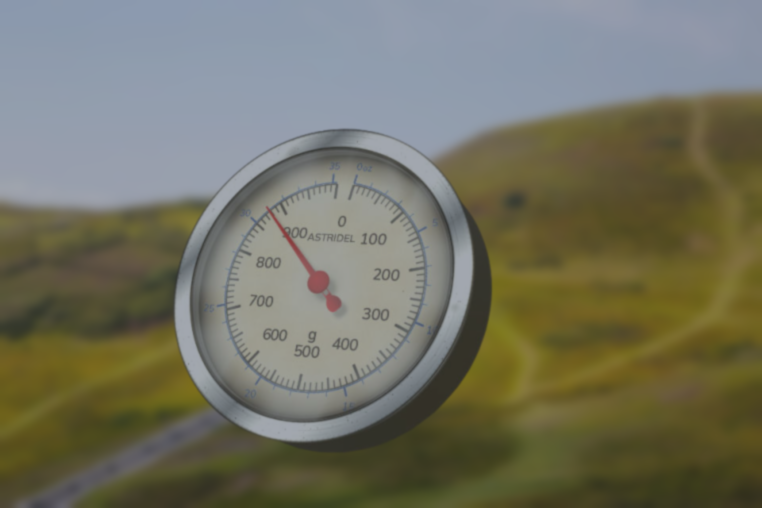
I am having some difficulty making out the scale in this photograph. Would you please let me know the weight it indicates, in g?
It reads 880 g
